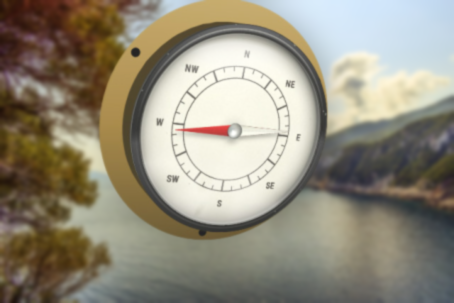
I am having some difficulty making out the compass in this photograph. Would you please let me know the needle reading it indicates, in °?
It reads 265 °
